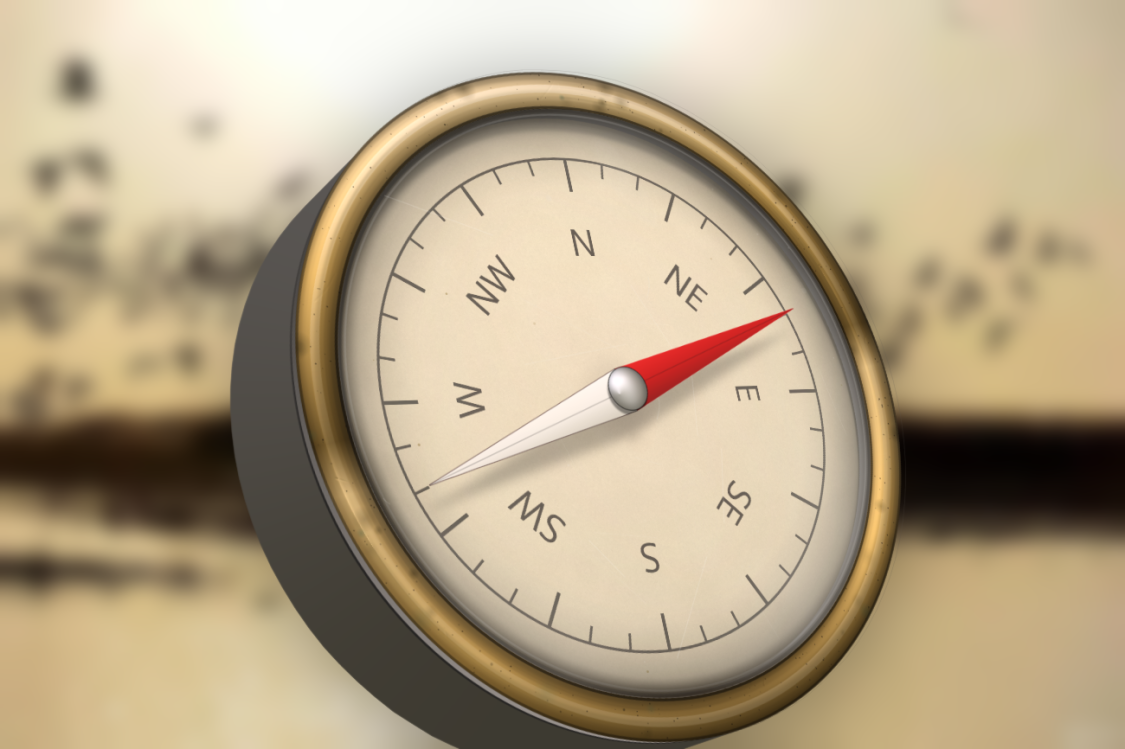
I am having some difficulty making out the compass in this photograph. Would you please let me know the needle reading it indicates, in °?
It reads 70 °
